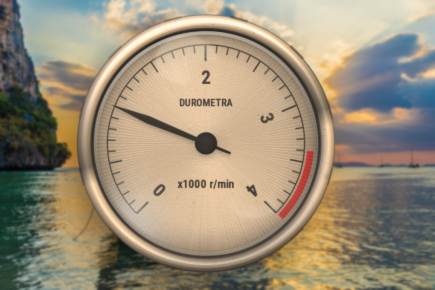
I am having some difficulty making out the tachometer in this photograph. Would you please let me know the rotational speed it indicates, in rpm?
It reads 1000 rpm
